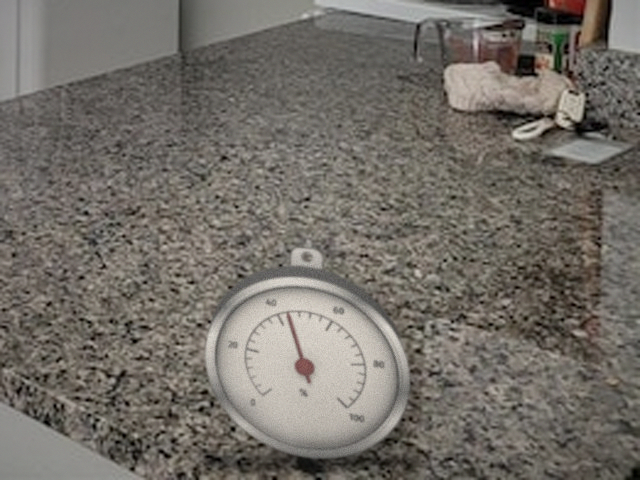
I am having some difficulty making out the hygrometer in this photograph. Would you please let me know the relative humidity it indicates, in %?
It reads 44 %
